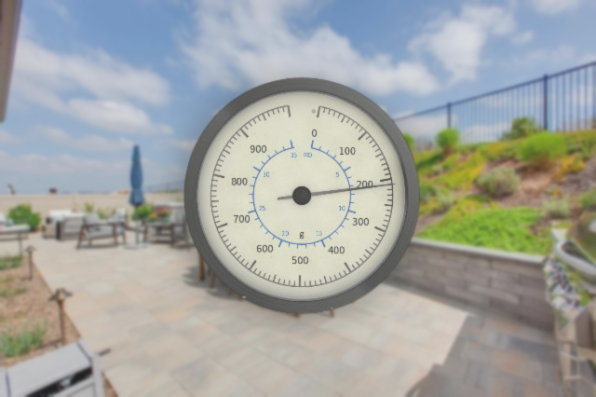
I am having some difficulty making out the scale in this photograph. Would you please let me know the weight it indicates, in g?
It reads 210 g
